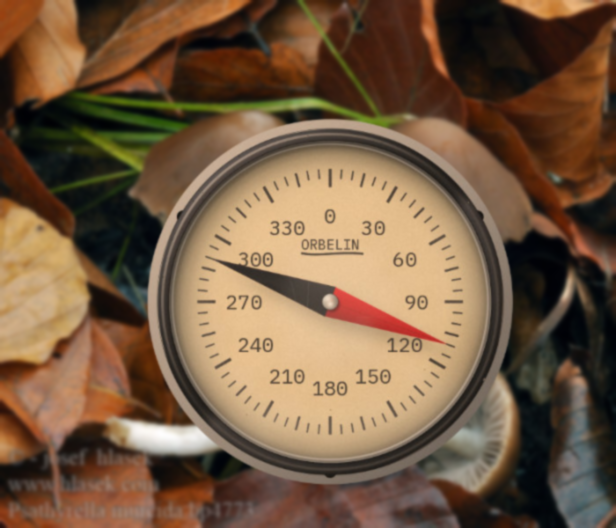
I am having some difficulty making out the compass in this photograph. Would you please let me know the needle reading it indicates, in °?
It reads 110 °
